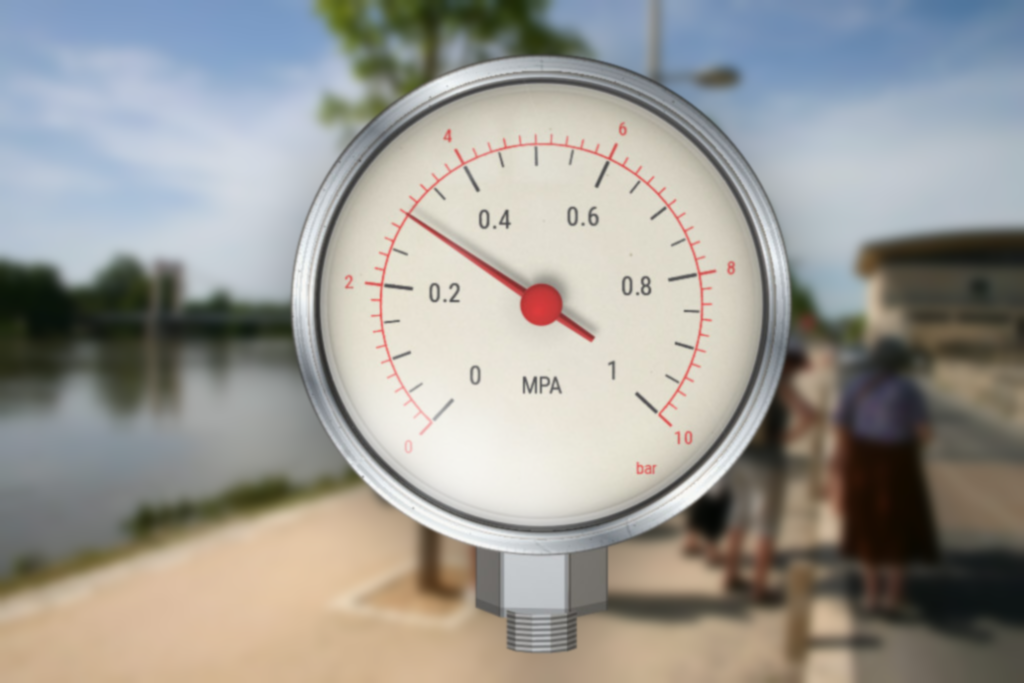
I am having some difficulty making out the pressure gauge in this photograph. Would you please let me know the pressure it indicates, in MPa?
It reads 0.3 MPa
